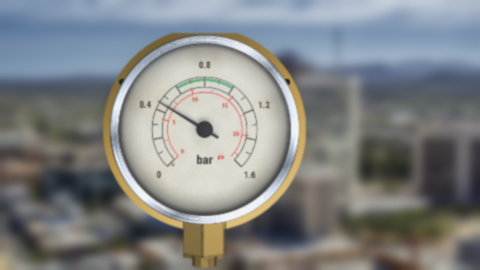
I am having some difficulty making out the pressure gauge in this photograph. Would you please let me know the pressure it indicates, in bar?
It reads 0.45 bar
